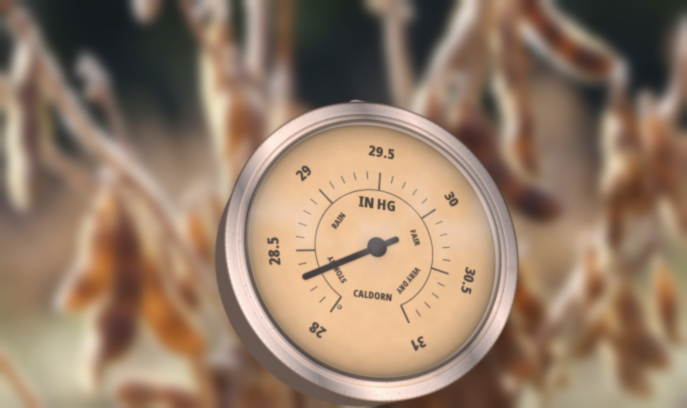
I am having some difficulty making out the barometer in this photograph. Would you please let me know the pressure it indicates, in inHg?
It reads 28.3 inHg
